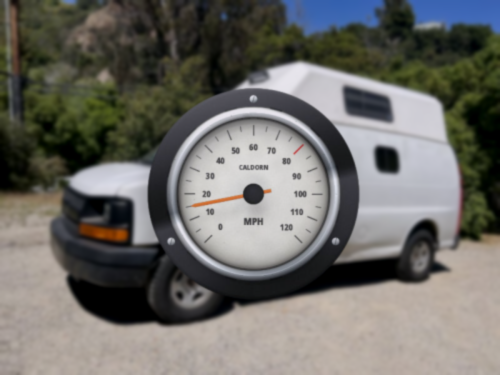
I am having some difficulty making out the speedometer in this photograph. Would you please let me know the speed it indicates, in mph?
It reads 15 mph
